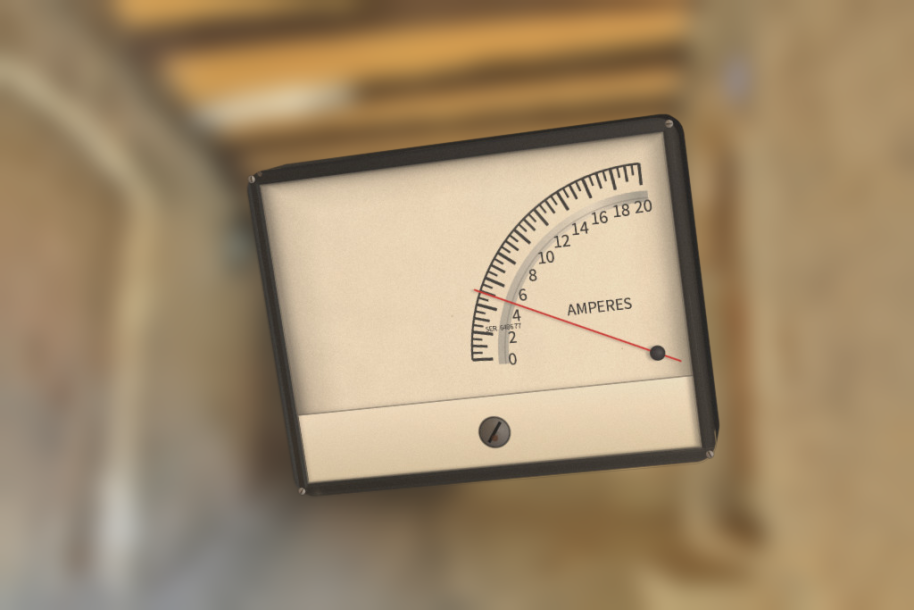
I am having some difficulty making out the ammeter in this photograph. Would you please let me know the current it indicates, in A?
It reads 5 A
